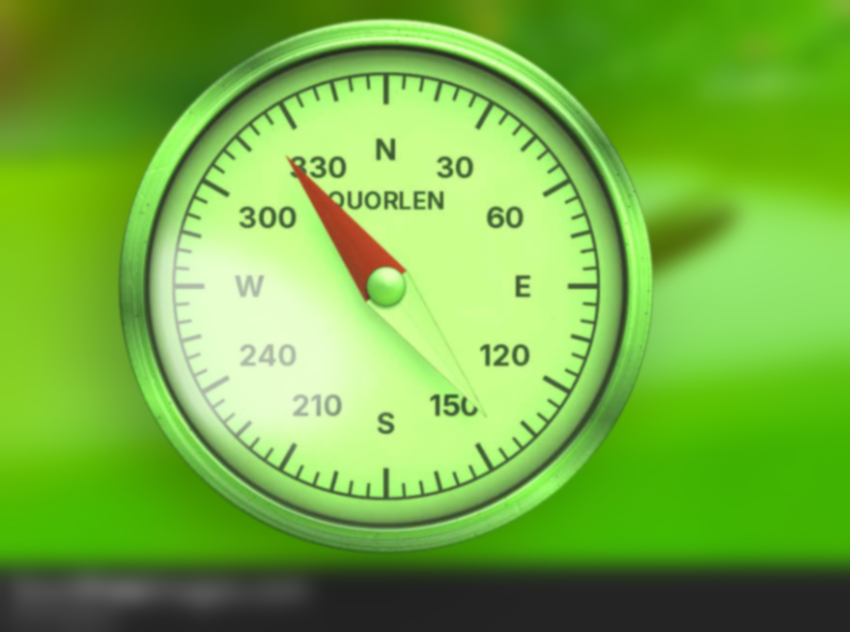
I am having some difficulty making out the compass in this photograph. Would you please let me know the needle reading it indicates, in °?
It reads 322.5 °
